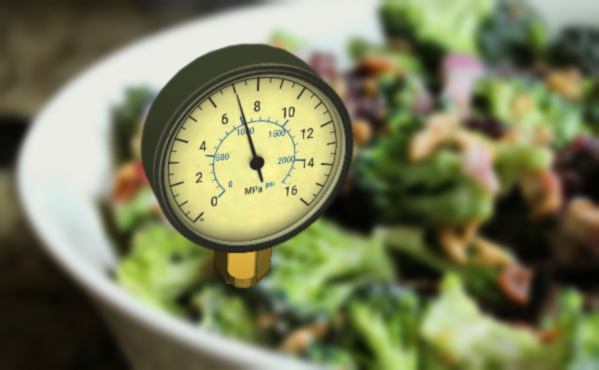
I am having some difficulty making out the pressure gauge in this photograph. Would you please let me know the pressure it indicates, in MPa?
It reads 7 MPa
